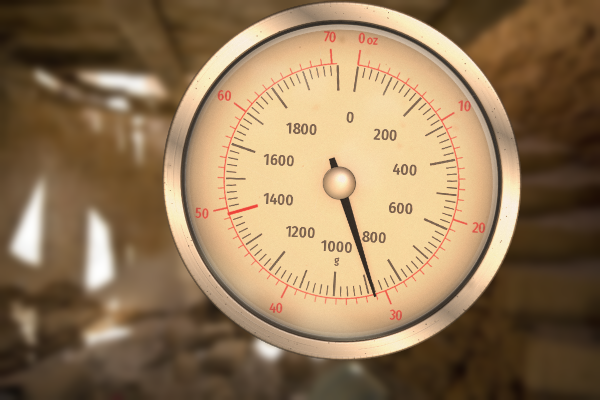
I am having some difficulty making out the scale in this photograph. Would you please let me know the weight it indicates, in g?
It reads 880 g
